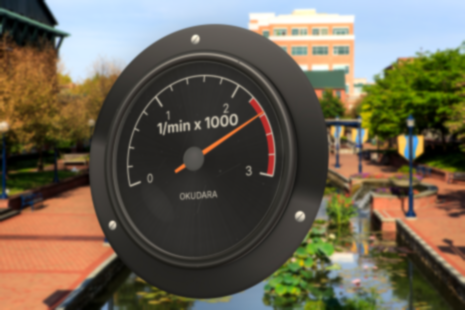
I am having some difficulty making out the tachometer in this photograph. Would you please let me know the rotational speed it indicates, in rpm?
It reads 2400 rpm
